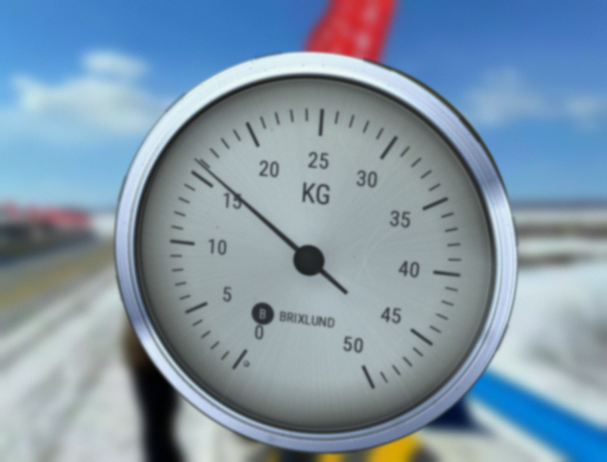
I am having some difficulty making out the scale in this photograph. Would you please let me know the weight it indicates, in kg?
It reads 16 kg
